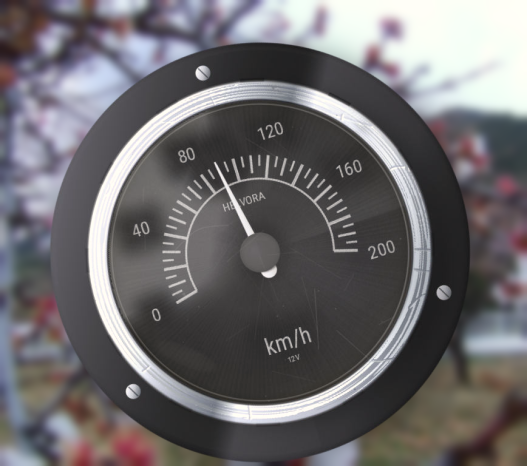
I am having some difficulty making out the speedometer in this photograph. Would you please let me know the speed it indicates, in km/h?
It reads 90 km/h
